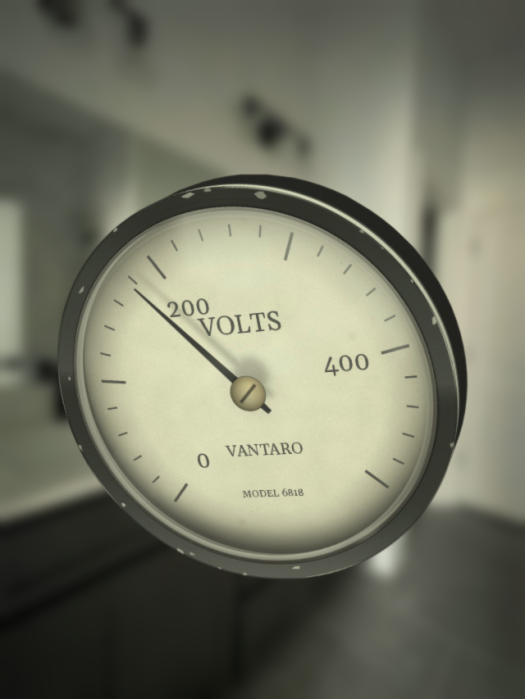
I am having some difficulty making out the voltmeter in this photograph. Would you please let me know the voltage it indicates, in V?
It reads 180 V
